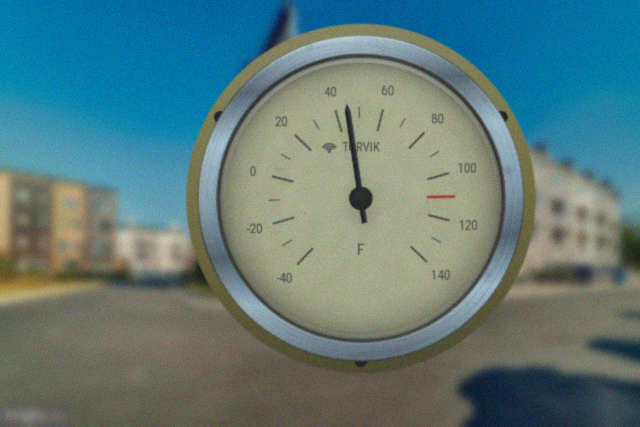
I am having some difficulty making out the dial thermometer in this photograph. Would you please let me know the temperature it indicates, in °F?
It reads 45 °F
